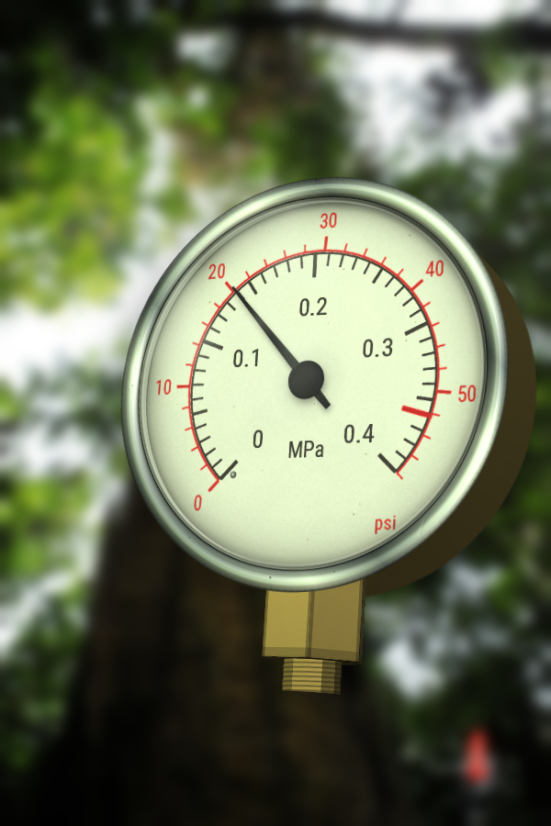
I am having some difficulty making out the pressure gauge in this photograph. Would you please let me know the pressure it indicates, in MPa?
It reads 0.14 MPa
